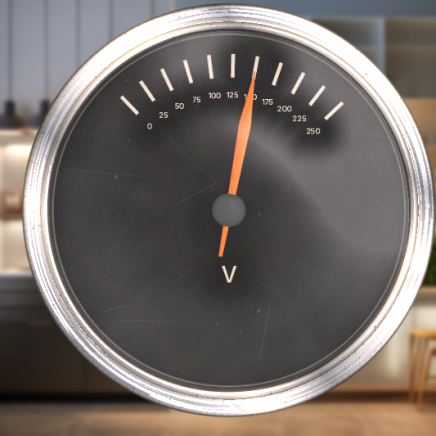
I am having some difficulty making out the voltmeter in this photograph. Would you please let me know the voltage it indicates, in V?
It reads 150 V
